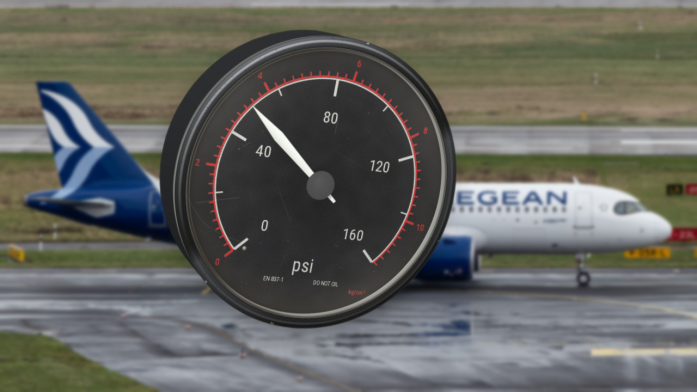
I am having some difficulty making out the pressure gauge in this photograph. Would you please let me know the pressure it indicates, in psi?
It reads 50 psi
